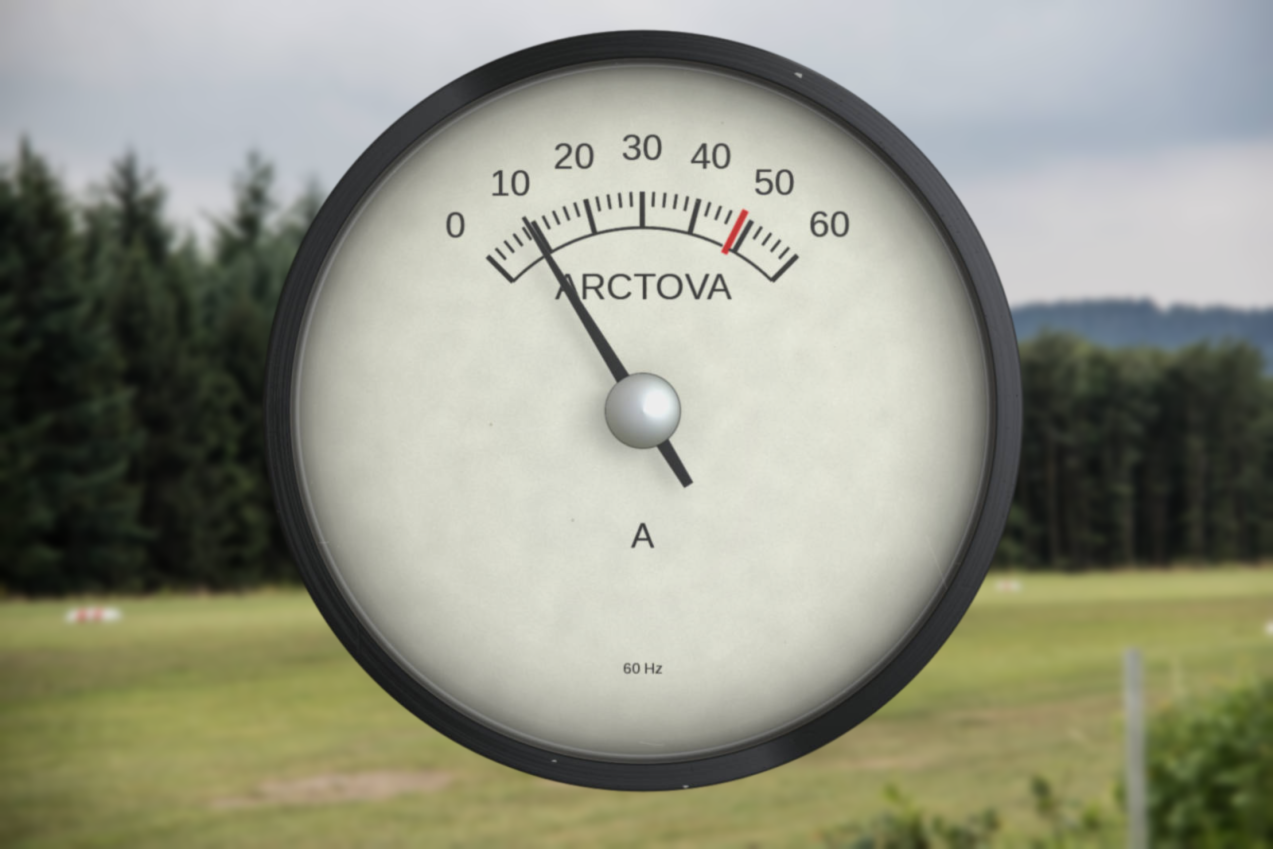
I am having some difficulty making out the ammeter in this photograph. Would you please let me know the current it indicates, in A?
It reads 9 A
